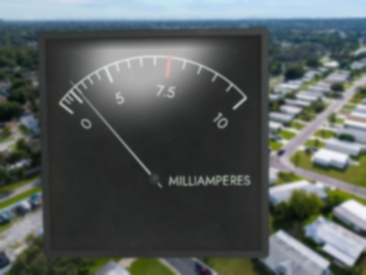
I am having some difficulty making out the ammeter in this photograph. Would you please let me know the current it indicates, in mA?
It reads 3 mA
